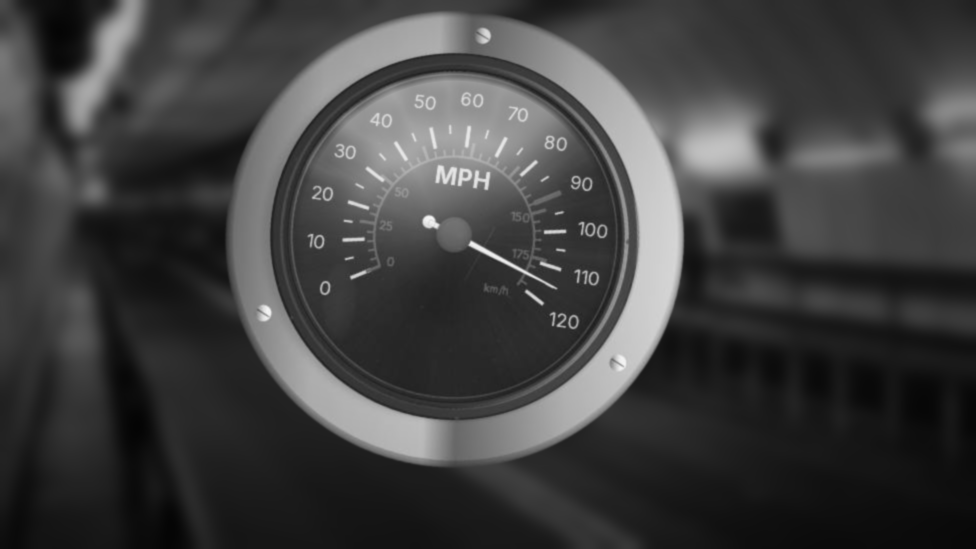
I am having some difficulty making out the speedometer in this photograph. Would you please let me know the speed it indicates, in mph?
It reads 115 mph
